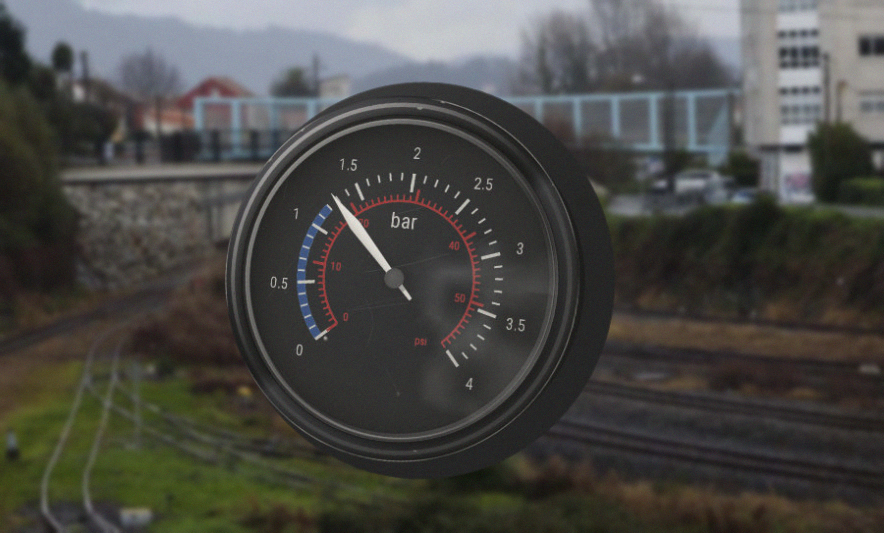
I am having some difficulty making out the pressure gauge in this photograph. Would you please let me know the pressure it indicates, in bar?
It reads 1.3 bar
